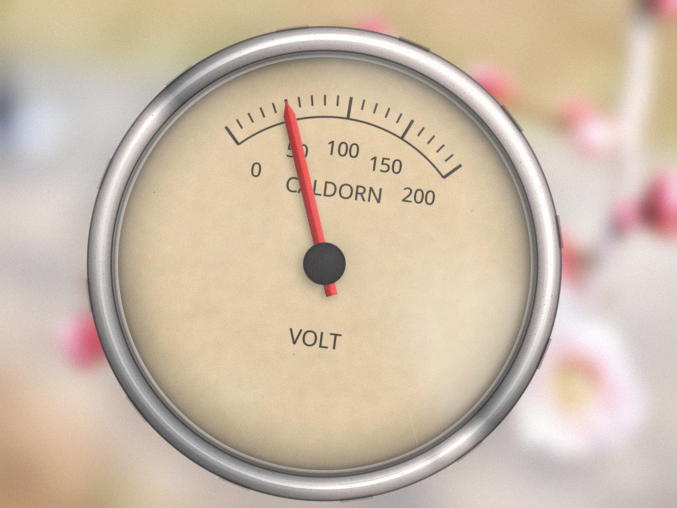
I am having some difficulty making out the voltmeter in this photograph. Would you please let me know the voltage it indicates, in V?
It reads 50 V
